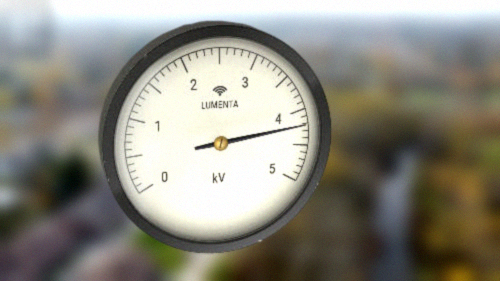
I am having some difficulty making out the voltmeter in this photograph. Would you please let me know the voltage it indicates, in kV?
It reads 4.2 kV
